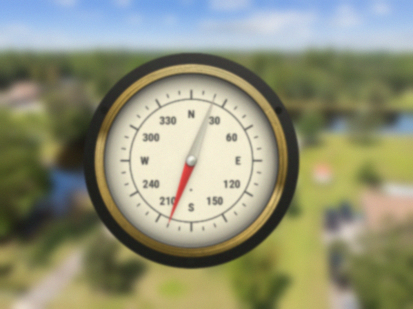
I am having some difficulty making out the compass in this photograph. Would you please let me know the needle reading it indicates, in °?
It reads 200 °
